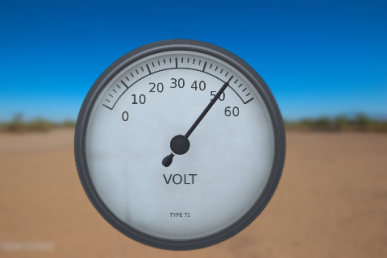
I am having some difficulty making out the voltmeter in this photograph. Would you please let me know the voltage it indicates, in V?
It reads 50 V
